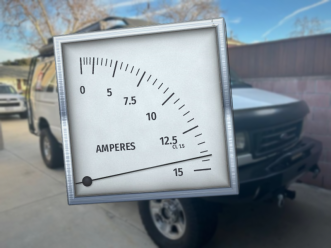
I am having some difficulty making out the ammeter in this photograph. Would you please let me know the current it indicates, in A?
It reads 14.25 A
